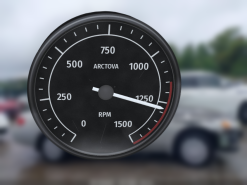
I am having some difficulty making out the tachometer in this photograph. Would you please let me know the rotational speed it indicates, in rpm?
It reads 1275 rpm
